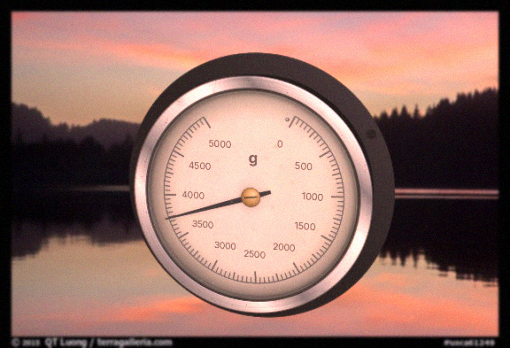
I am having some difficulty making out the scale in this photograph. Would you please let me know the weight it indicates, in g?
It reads 3750 g
